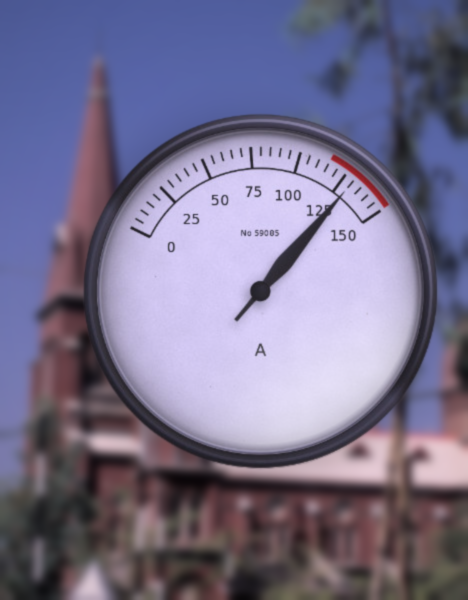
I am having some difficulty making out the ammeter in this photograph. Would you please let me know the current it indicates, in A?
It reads 130 A
